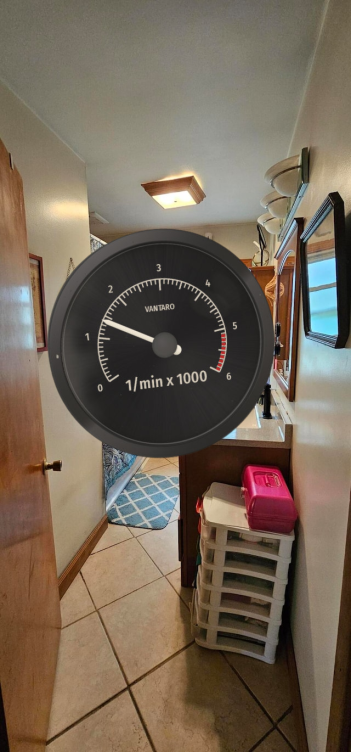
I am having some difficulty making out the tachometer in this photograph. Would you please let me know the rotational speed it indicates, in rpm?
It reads 1400 rpm
